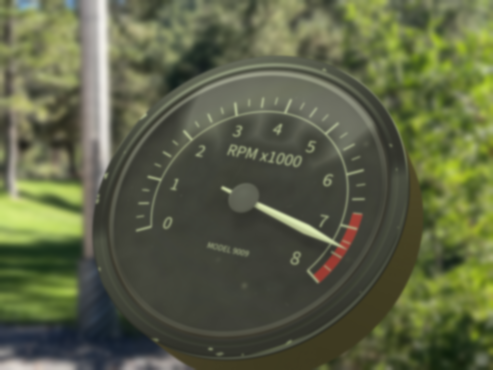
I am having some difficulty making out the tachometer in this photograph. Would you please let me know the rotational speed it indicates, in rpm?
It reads 7375 rpm
